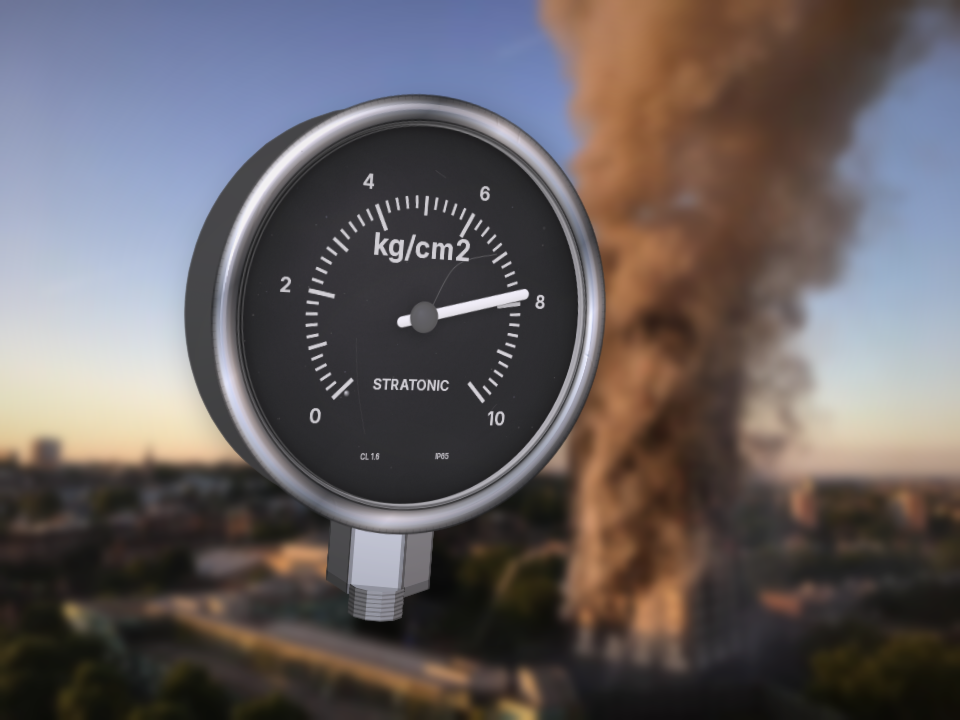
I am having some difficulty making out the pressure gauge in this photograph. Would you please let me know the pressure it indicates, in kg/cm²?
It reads 7.8 kg/cm²
